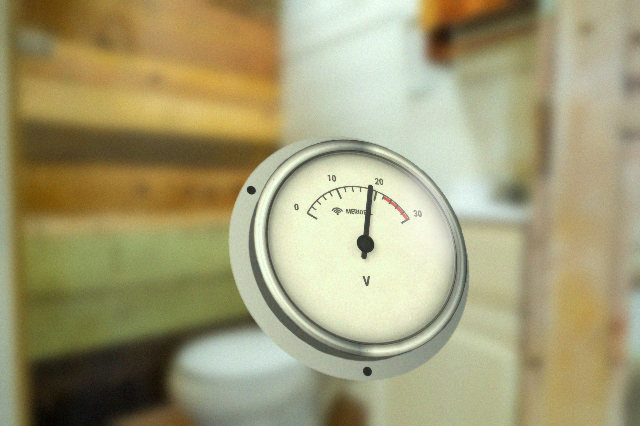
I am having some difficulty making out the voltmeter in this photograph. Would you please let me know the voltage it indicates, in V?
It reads 18 V
